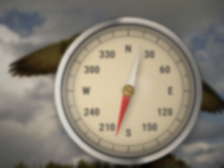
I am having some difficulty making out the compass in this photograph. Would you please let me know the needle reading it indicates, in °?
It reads 195 °
